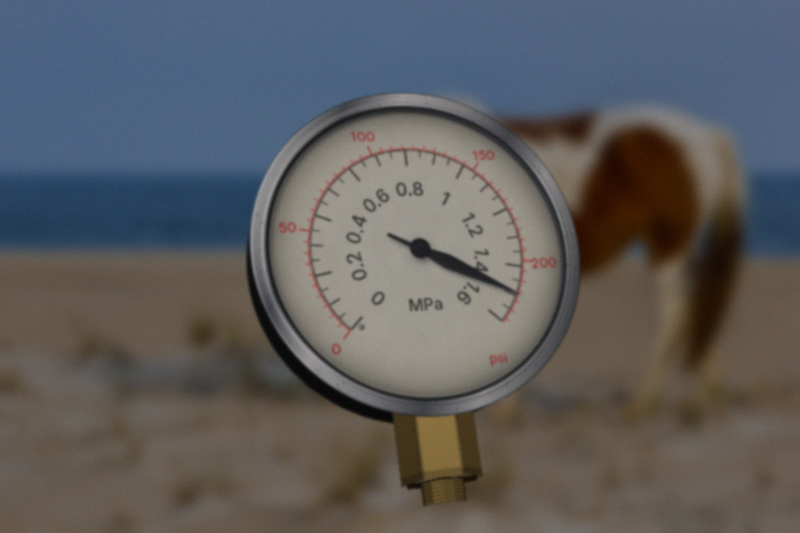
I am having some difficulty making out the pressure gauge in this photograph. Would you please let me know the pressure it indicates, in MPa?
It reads 1.5 MPa
